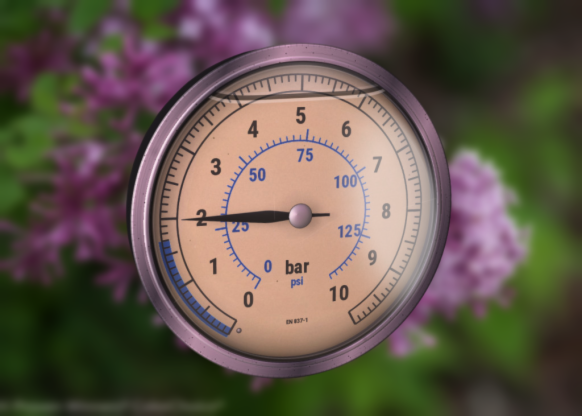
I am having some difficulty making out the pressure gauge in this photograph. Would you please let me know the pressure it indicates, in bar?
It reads 2 bar
